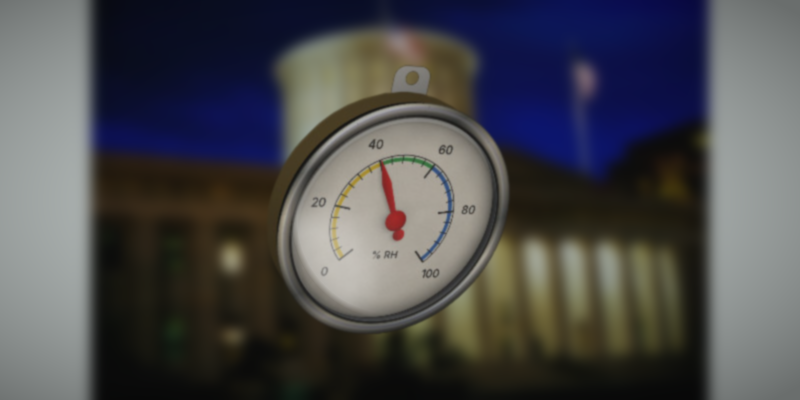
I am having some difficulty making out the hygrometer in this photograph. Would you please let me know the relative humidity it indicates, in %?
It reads 40 %
